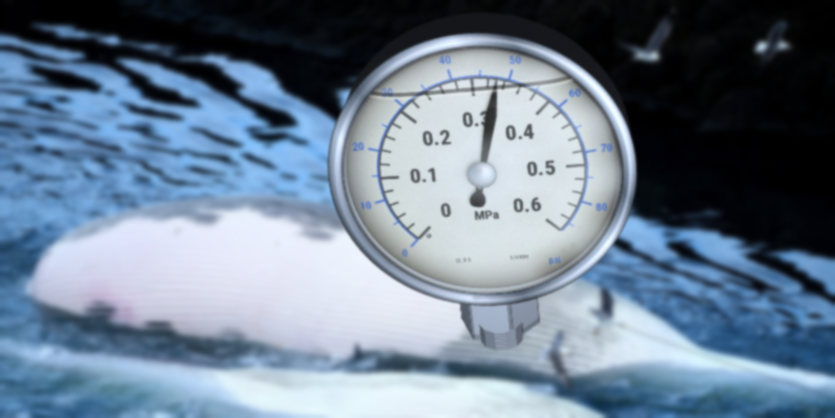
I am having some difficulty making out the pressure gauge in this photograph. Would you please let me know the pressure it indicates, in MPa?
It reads 0.33 MPa
